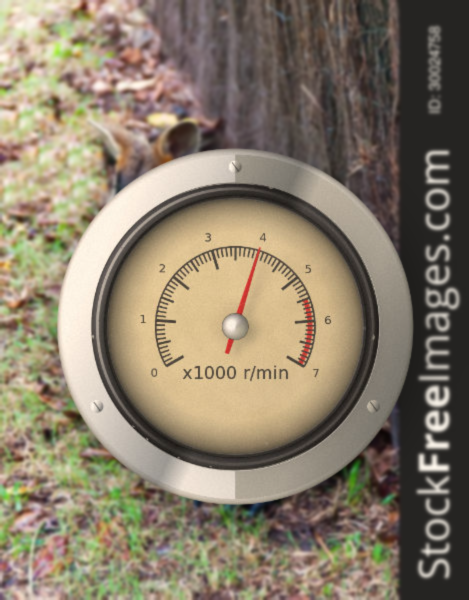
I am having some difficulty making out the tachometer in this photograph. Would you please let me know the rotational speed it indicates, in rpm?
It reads 4000 rpm
